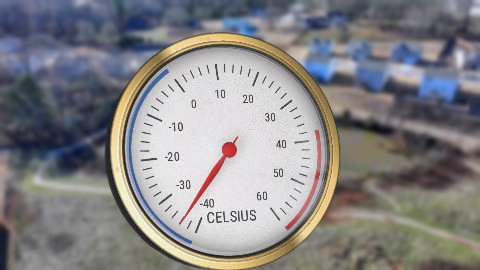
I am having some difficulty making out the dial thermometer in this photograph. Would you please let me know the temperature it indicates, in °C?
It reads -36 °C
